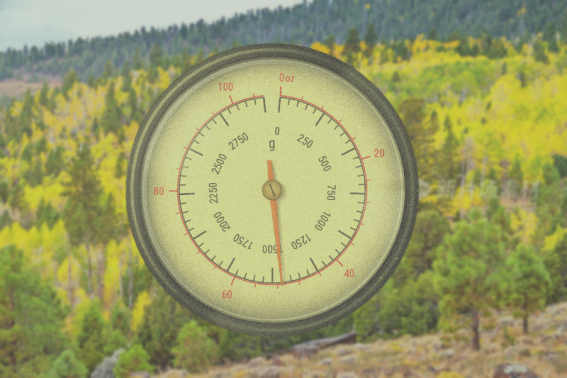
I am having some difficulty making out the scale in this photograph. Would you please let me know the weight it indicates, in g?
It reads 1450 g
